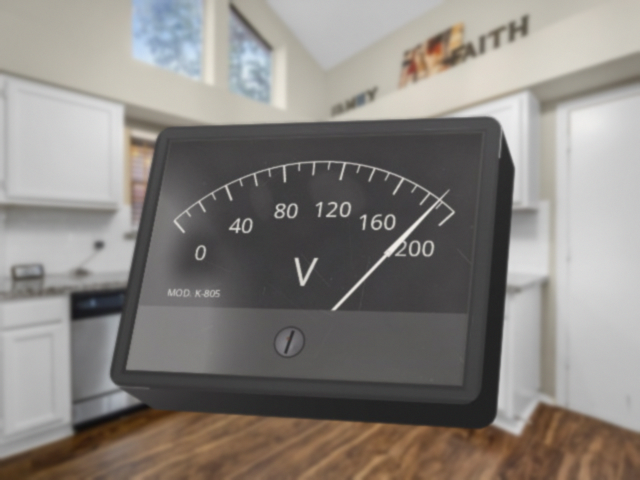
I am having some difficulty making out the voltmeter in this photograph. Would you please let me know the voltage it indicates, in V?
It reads 190 V
